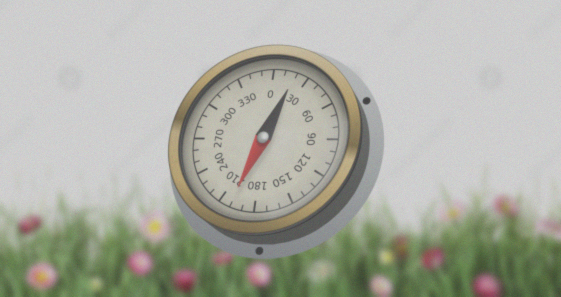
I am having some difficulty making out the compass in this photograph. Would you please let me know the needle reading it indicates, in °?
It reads 200 °
